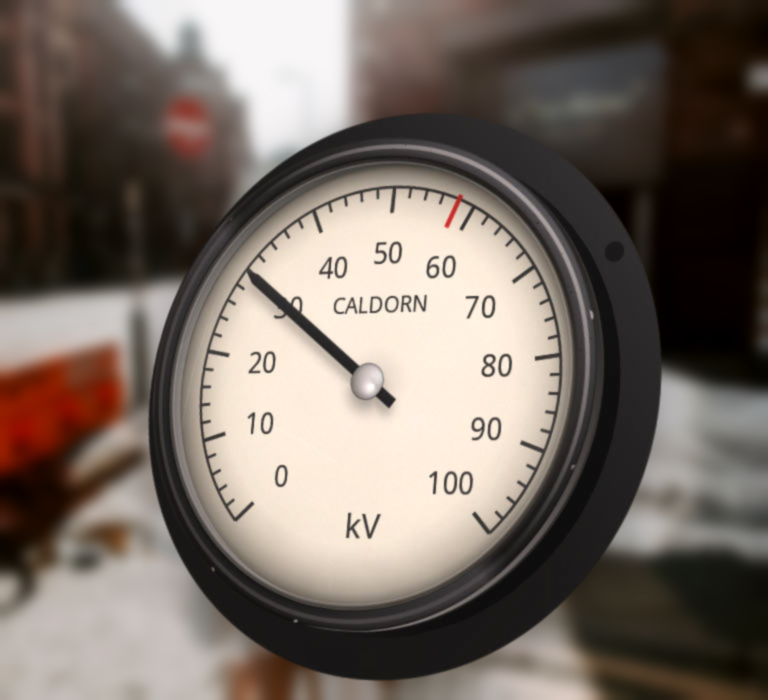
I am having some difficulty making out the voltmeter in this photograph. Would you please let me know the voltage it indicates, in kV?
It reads 30 kV
